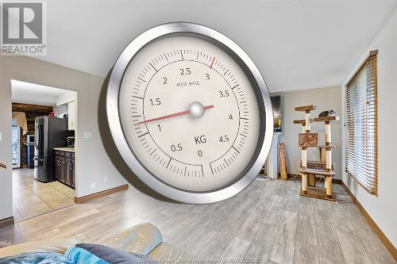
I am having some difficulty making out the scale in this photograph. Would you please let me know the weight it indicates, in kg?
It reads 1.15 kg
